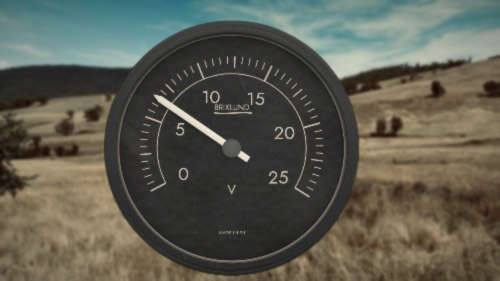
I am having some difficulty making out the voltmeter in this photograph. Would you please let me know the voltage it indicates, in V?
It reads 6.5 V
